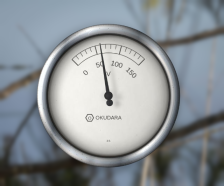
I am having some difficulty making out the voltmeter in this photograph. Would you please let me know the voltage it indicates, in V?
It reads 60 V
